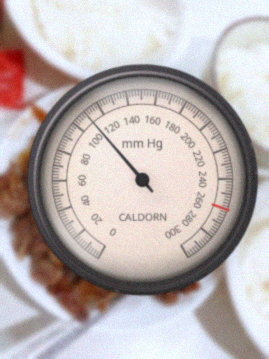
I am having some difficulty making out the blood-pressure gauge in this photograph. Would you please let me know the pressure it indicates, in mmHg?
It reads 110 mmHg
